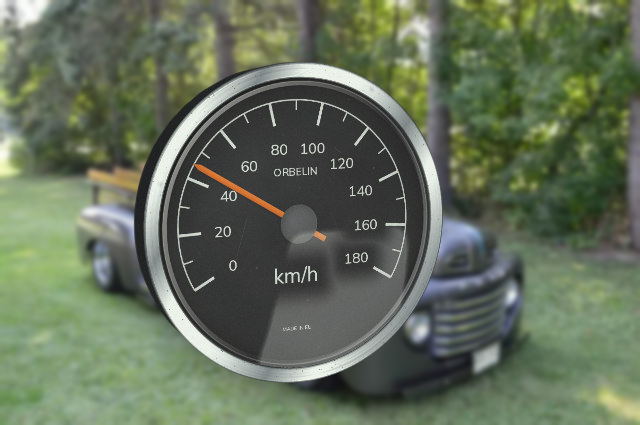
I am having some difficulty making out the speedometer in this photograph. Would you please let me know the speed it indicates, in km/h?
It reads 45 km/h
